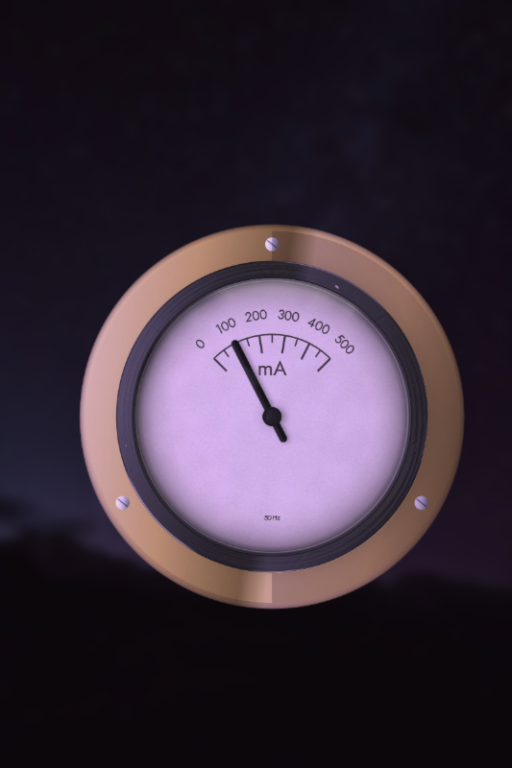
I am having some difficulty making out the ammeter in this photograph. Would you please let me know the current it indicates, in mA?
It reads 100 mA
